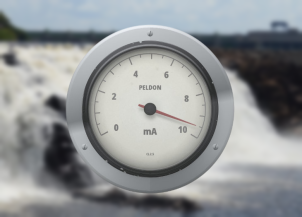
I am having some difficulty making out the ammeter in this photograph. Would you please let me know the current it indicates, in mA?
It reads 9.5 mA
